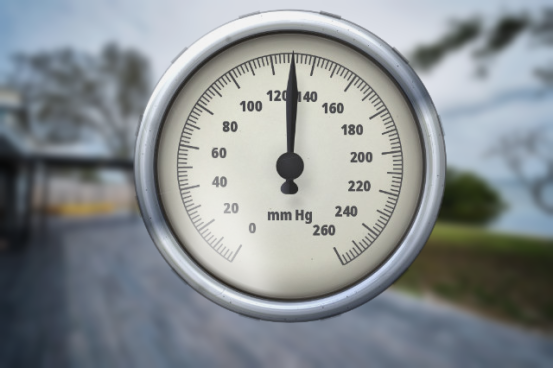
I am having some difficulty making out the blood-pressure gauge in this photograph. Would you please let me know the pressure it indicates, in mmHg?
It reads 130 mmHg
